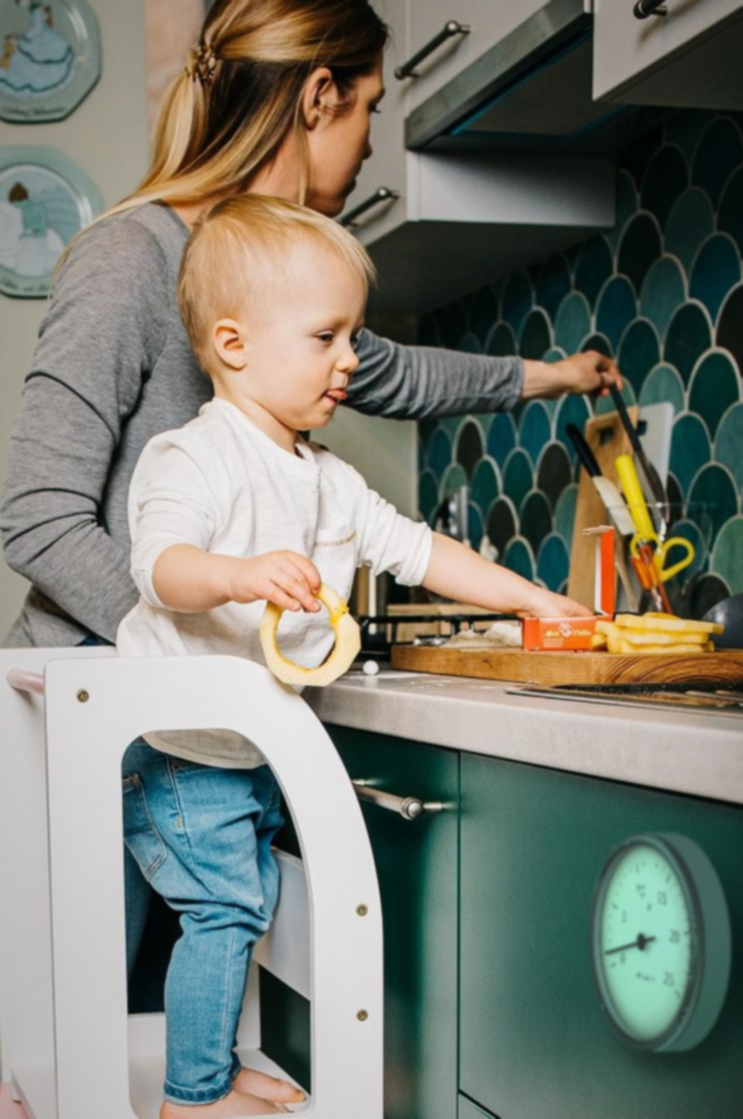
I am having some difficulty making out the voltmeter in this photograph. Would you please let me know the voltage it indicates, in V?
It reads 1 V
